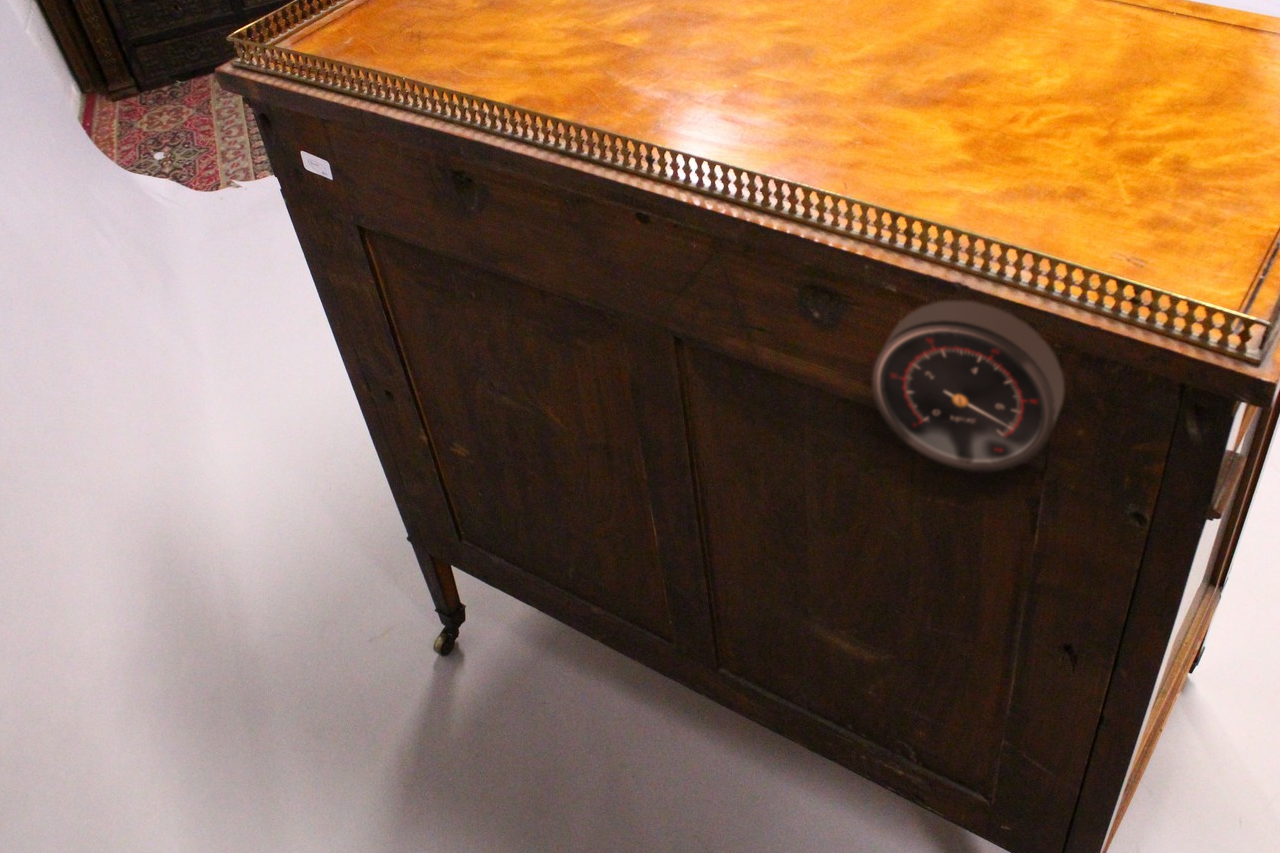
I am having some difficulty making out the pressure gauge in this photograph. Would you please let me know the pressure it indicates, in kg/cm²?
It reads 6.5 kg/cm²
